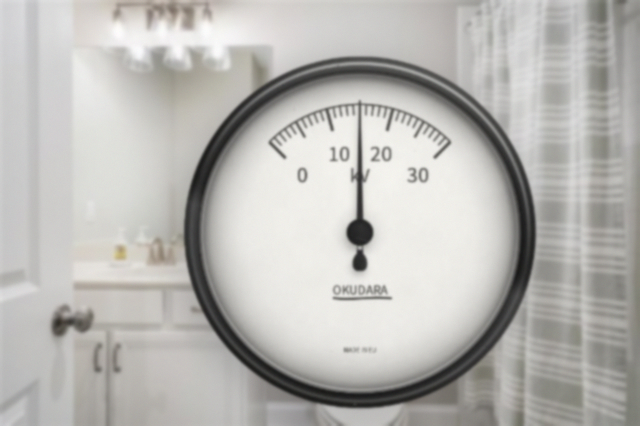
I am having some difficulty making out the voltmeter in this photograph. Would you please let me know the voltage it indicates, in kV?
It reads 15 kV
